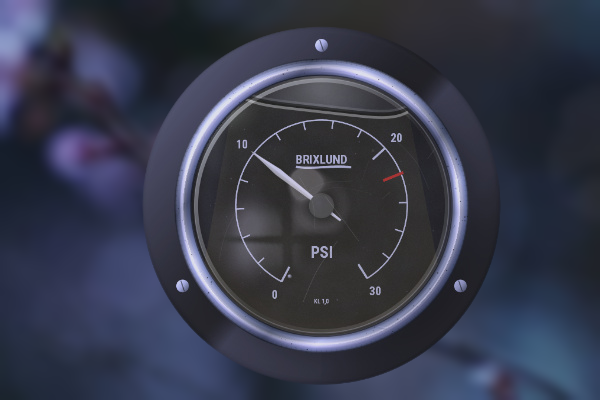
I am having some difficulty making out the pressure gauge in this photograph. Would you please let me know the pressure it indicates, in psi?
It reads 10 psi
